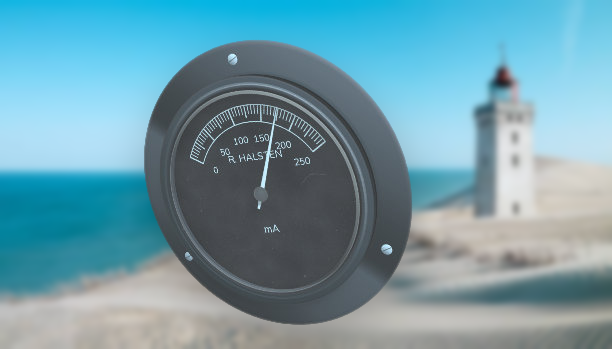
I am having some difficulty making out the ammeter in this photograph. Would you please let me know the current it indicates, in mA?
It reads 175 mA
